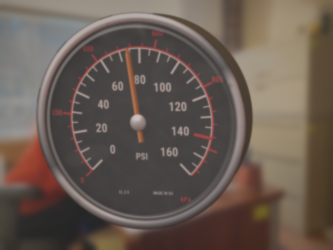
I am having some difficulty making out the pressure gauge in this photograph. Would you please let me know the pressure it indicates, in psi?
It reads 75 psi
